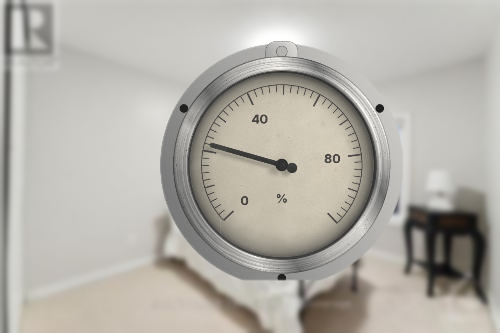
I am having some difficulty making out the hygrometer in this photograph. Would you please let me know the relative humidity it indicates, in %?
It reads 22 %
